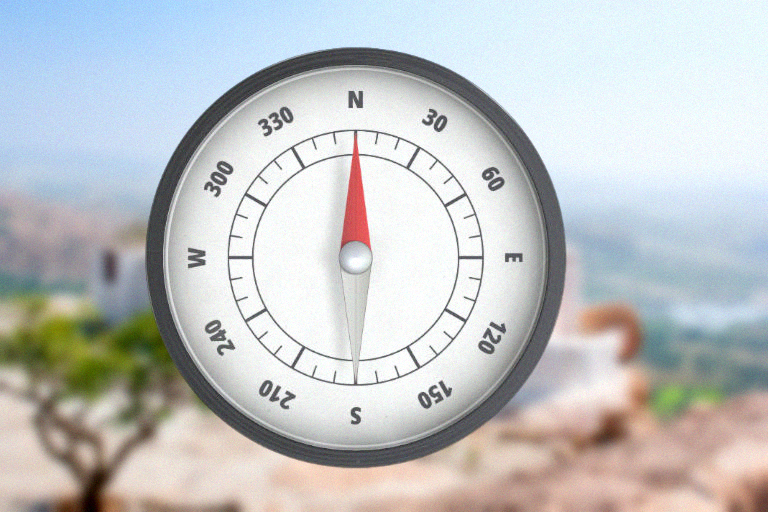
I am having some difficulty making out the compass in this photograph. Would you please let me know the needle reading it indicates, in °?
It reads 0 °
